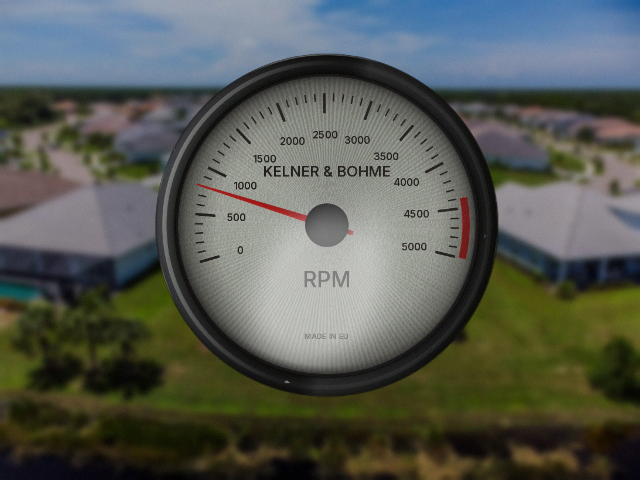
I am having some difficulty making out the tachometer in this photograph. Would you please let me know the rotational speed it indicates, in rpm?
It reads 800 rpm
